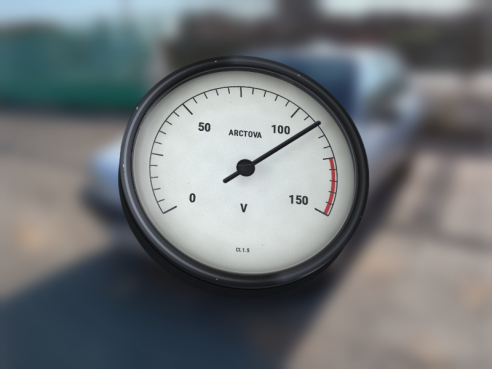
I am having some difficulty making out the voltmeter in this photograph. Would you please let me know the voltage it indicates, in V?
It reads 110 V
